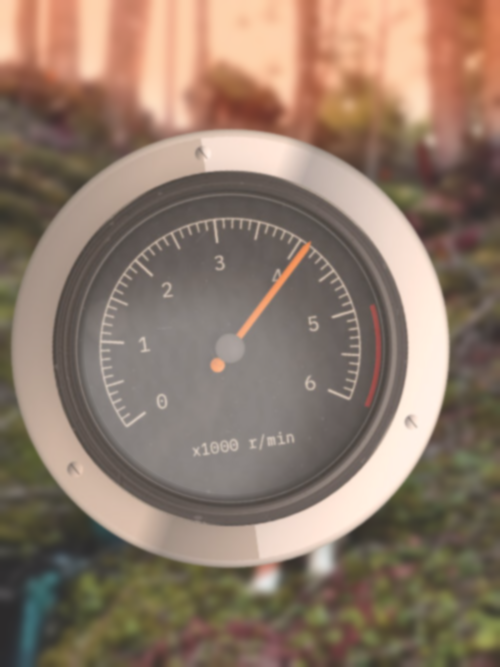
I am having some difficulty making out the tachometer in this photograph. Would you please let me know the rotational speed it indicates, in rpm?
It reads 4100 rpm
